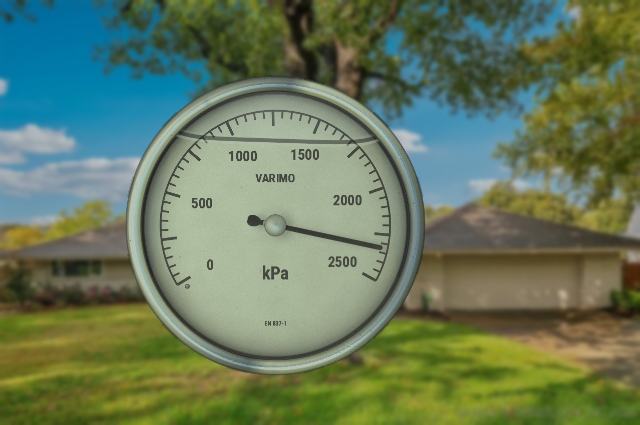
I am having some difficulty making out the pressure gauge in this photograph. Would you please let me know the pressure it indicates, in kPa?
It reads 2325 kPa
